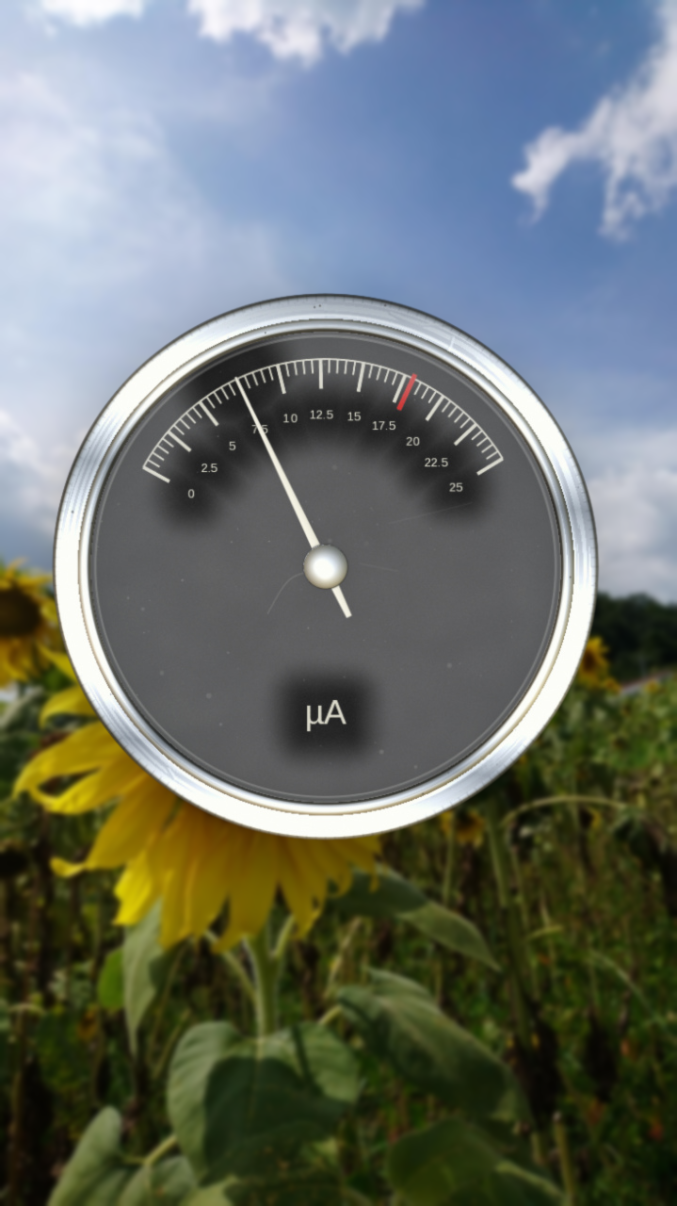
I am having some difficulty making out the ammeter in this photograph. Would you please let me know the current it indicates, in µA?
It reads 7.5 µA
